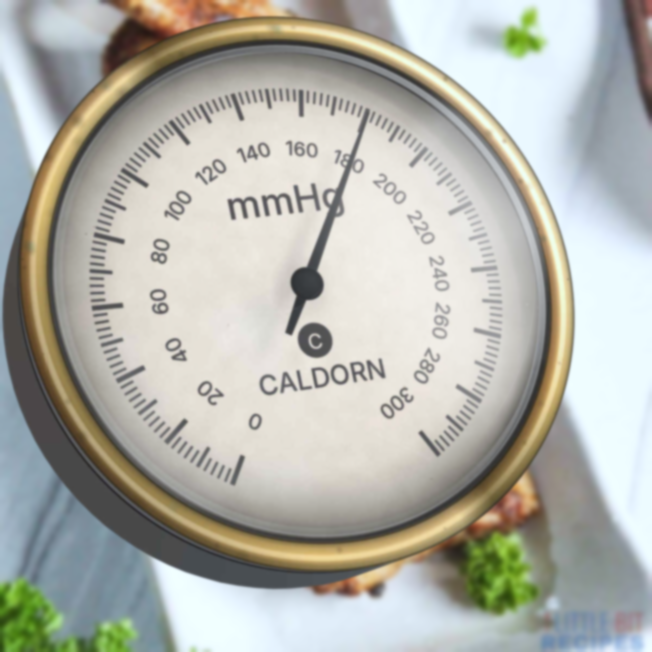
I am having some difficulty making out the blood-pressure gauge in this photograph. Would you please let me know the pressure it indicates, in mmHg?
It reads 180 mmHg
